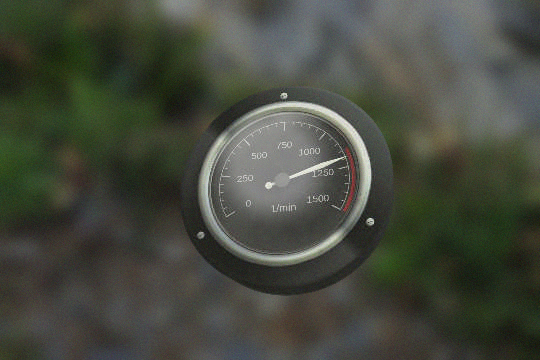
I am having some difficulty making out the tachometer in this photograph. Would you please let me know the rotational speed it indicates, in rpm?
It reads 1200 rpm
